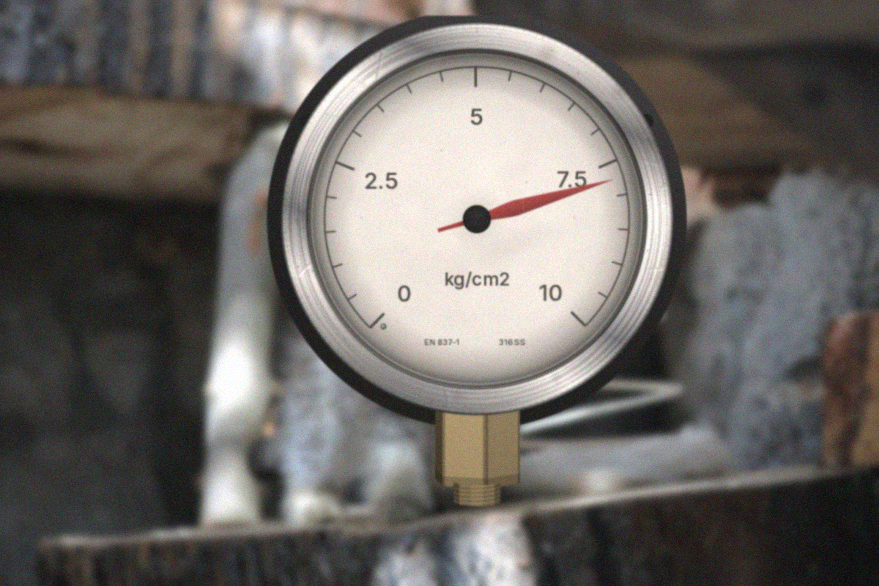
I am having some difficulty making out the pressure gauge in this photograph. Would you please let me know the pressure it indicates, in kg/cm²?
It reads 7.75 kg/cm²
